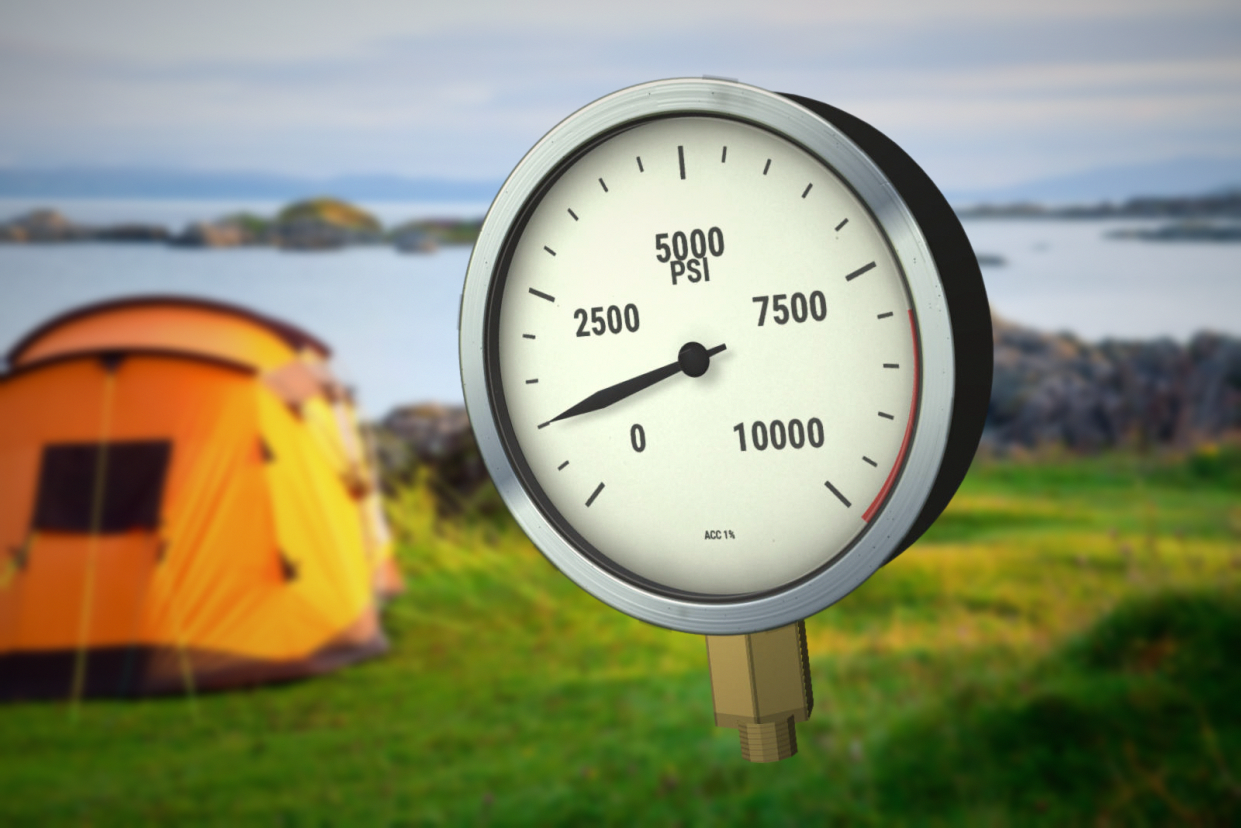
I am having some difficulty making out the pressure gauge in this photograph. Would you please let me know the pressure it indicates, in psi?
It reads 1000 psi
